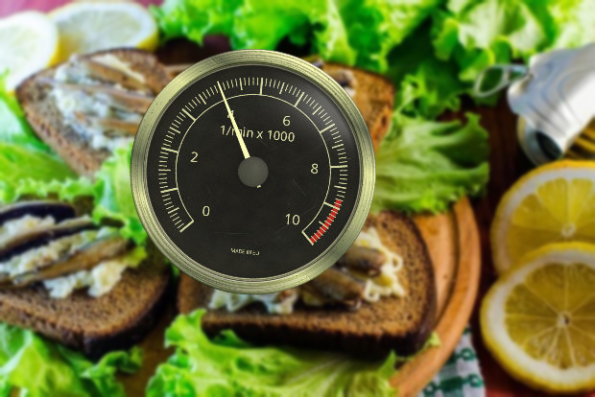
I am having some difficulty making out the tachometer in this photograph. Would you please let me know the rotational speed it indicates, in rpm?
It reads 4000 rpm
